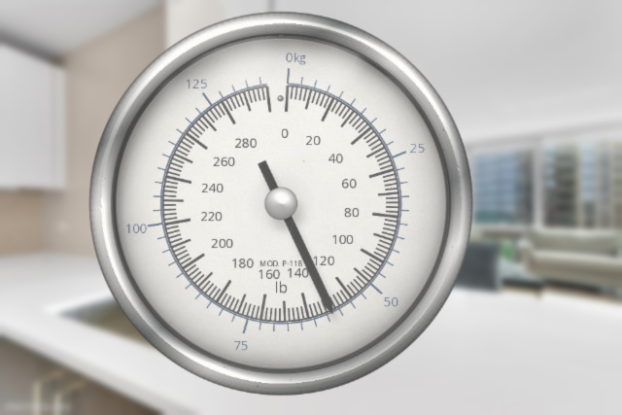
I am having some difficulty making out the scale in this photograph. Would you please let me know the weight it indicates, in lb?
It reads 130 lb
